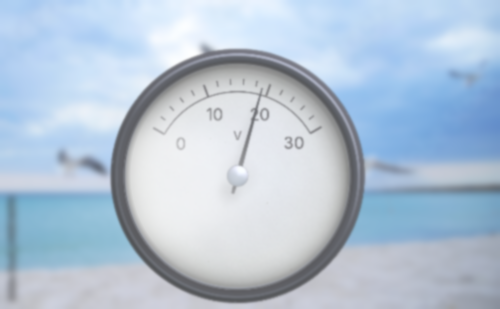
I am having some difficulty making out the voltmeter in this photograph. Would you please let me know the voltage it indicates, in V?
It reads 19 V
